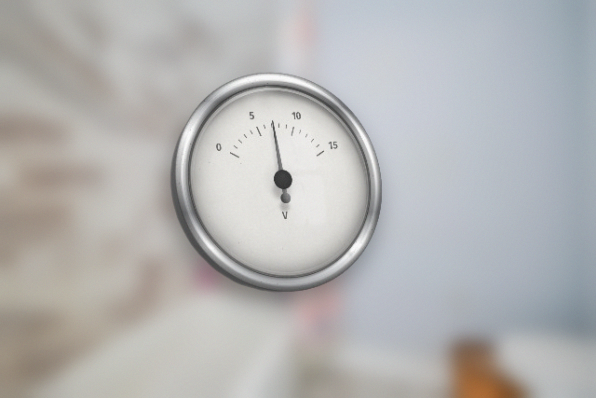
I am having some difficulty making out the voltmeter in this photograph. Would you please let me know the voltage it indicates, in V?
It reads 7 V
